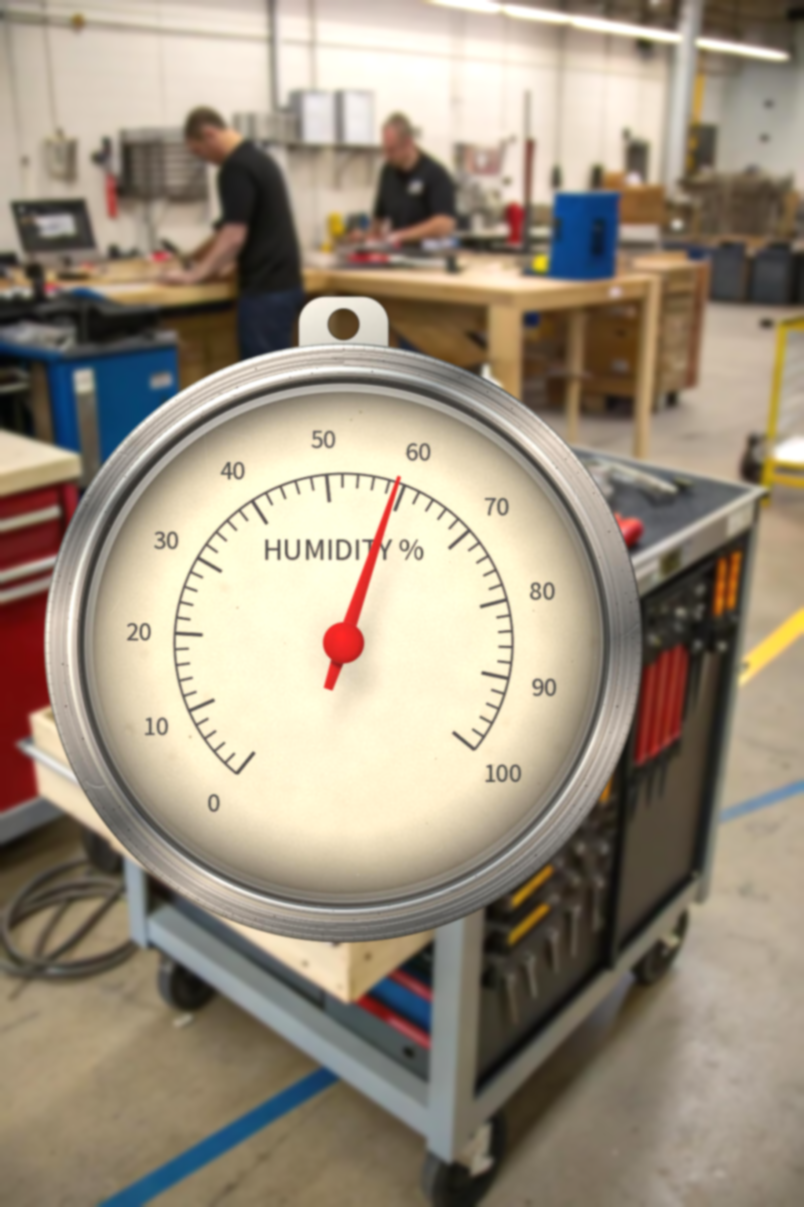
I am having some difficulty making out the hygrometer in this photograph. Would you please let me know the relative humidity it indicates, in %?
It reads 59 %
